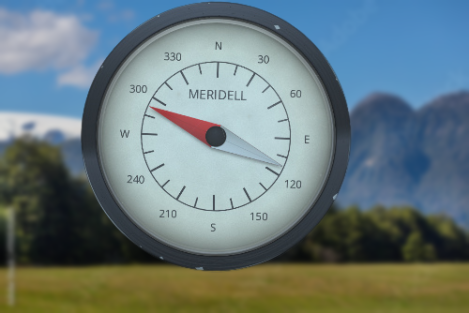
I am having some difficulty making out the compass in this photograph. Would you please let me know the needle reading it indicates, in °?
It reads 292.5 °
